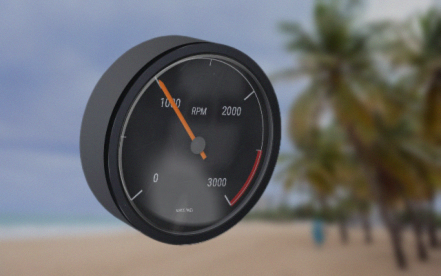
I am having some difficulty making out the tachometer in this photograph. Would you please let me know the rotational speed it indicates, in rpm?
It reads 1000 rpm
